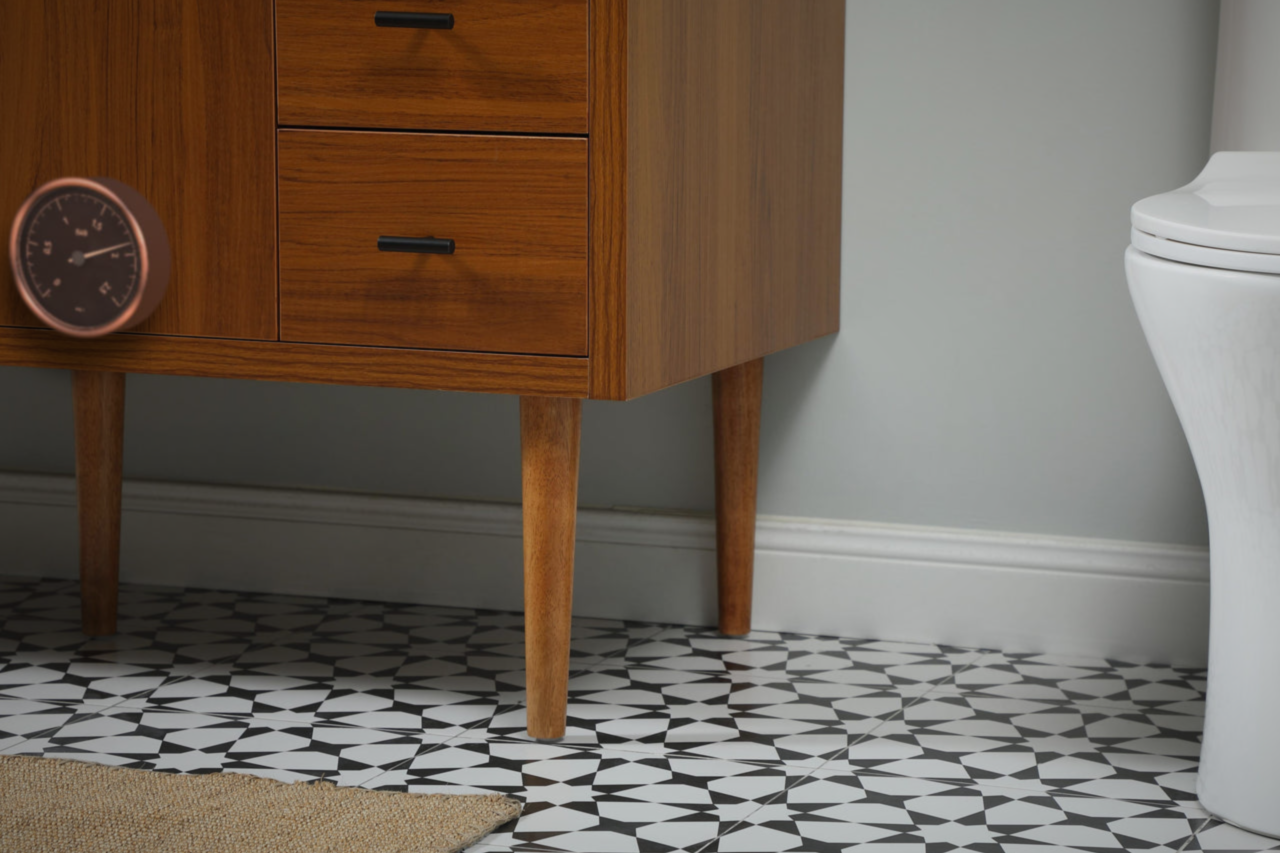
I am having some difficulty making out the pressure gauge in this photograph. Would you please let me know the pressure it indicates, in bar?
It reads 1.9 bar
